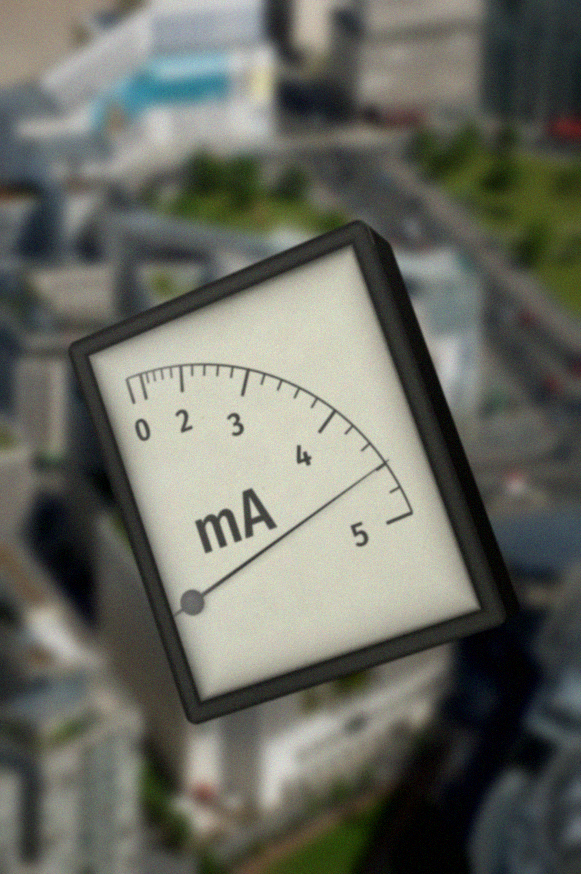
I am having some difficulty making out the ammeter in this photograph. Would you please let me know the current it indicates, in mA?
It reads 4.6 mA
